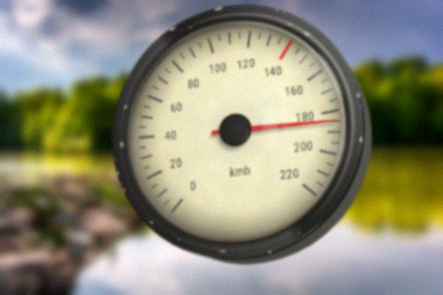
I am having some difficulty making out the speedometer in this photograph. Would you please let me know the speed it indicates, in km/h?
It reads 185 km/h
